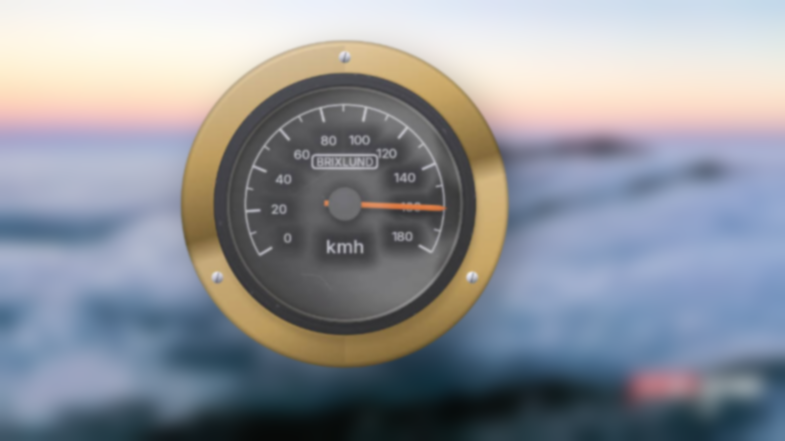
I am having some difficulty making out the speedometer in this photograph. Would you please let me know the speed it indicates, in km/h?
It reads 160 km/h
